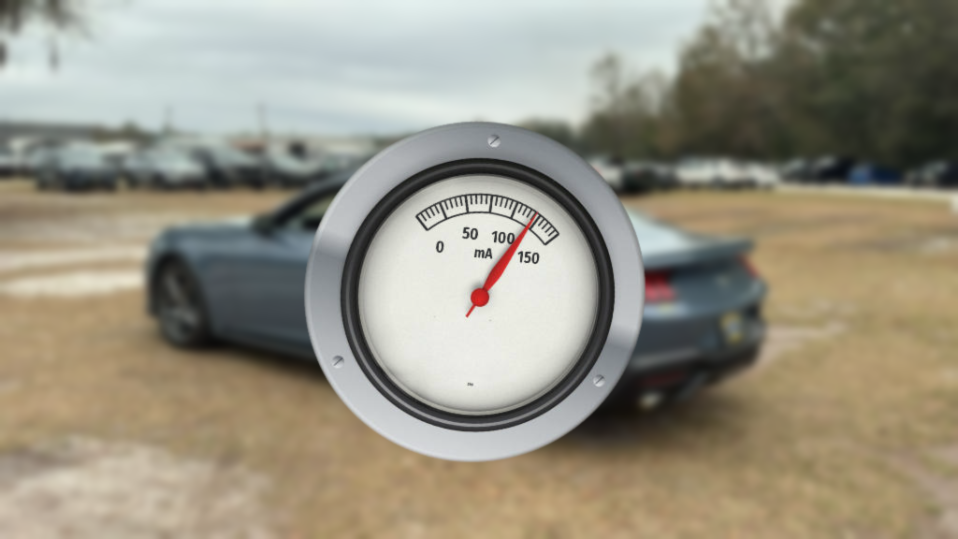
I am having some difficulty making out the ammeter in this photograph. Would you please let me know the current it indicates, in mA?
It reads 120 mA
